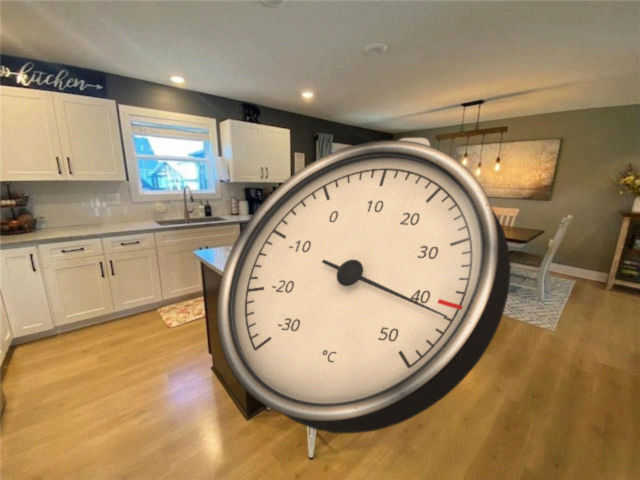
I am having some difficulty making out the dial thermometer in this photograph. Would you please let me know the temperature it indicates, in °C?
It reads 42 °C
